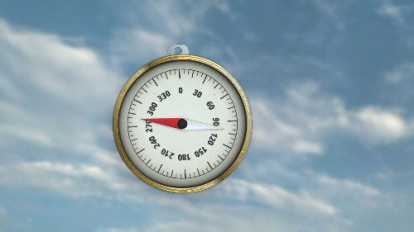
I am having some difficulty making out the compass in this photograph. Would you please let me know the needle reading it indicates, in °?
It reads 280 °
